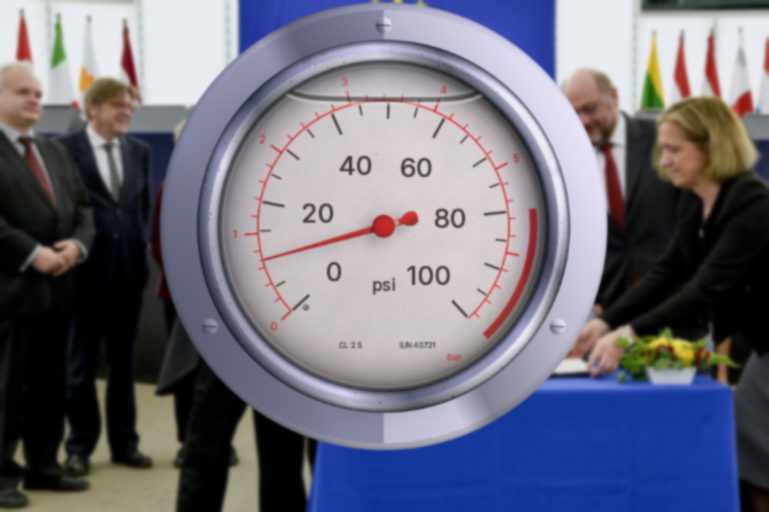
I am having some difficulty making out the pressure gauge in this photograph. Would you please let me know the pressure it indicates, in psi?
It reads 10 psi
